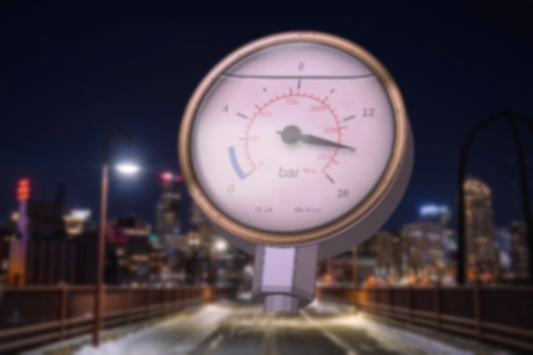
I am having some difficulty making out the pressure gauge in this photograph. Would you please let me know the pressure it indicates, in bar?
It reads 14 bar
